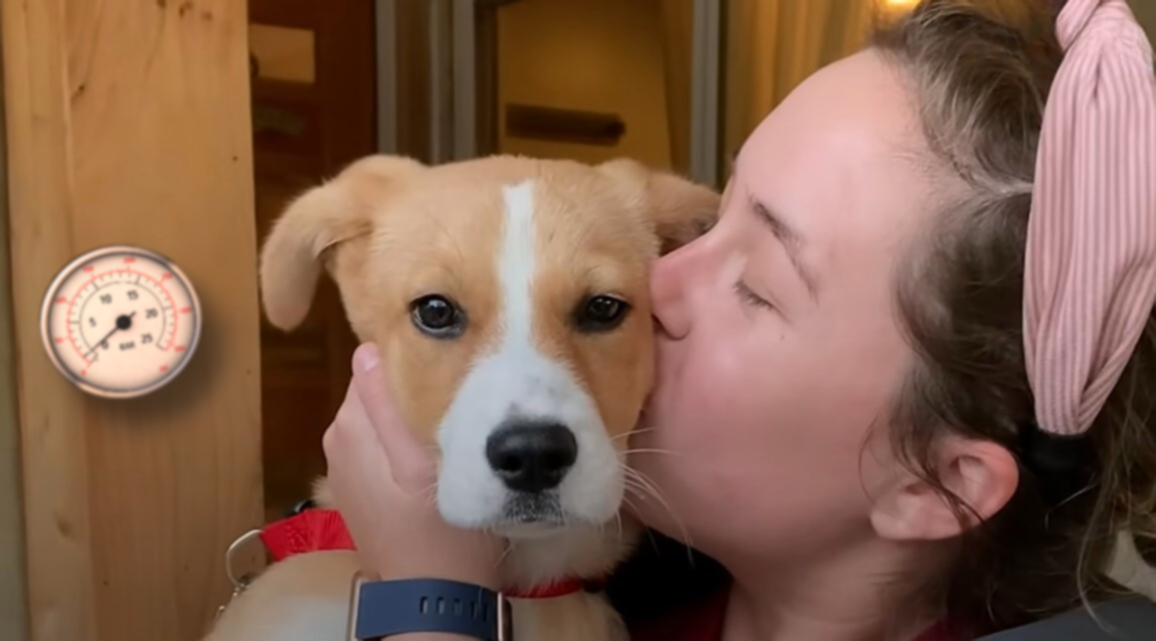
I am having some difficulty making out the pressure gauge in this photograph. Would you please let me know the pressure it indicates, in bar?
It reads 1 bar
